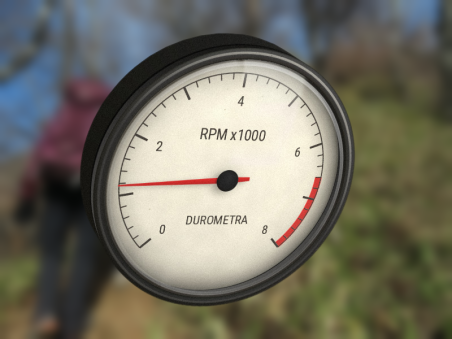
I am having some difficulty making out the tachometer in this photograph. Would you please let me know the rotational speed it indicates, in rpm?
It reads 1200 rpm
